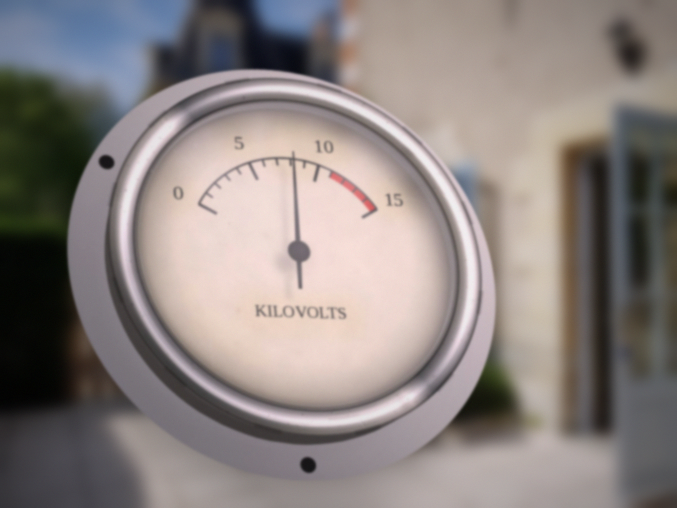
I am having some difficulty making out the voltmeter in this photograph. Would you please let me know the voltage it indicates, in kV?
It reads 8 kV
